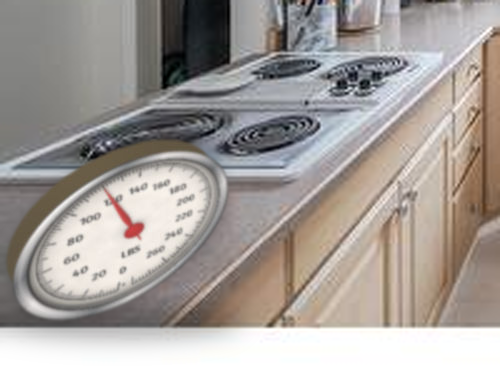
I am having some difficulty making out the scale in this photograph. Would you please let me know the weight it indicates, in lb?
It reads 120 lb
